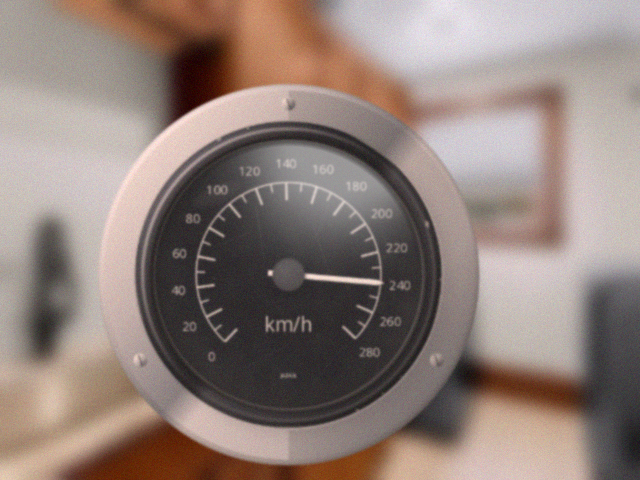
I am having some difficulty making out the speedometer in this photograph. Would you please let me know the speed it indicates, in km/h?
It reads 240 km/h
